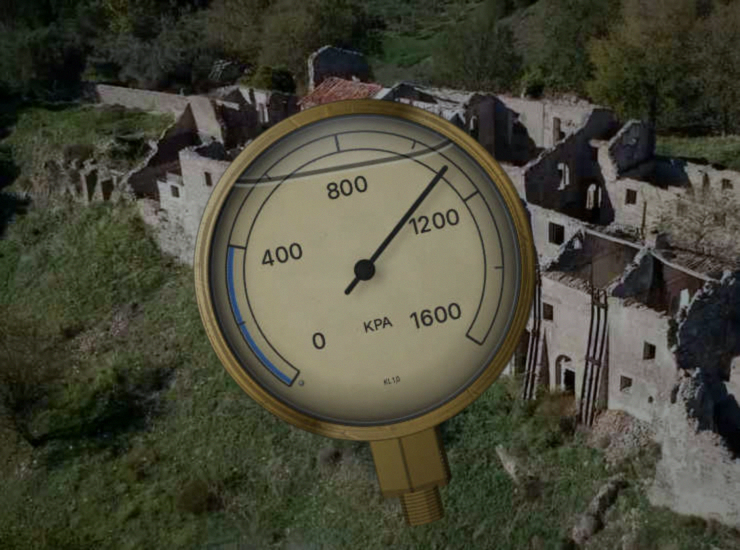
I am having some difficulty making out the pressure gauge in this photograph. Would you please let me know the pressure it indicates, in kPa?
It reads 1100 kPa
